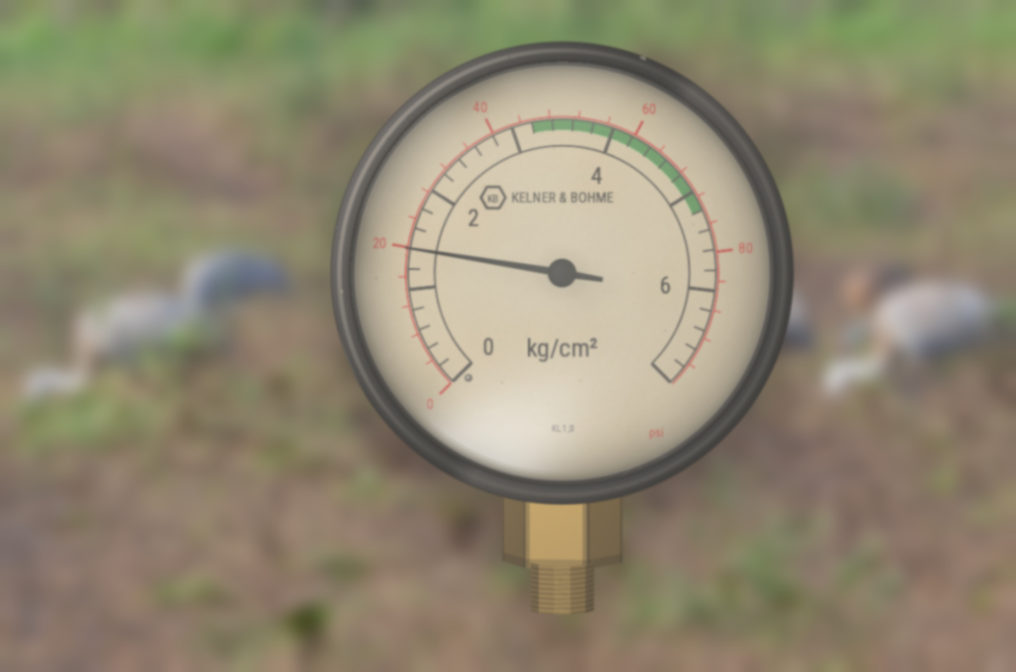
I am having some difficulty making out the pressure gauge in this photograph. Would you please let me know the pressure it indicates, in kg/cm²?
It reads 1.4 kg/cm²
